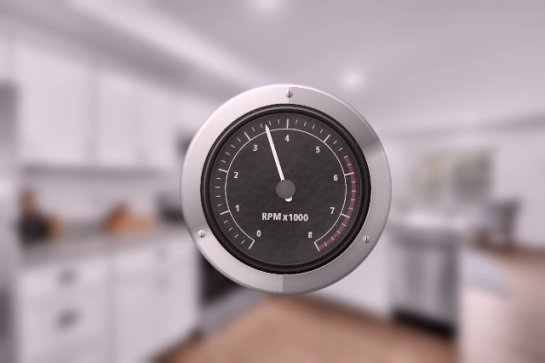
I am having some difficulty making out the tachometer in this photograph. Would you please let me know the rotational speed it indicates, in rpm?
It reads 3500 rpm
